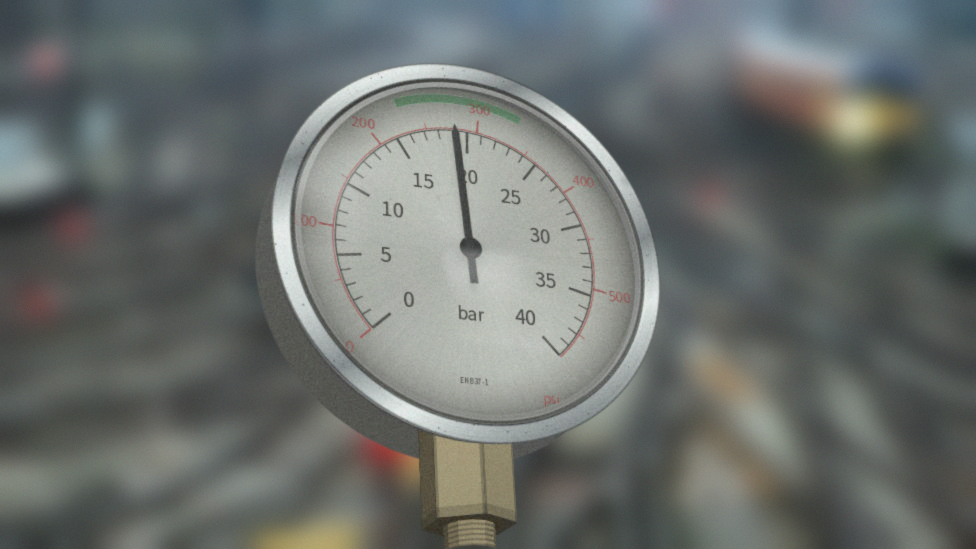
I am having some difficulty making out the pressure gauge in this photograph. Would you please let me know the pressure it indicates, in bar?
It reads 19 bar
